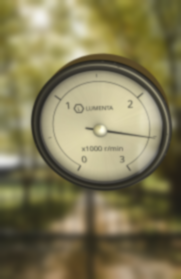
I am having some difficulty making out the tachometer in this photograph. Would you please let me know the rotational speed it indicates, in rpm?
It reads 2500 rpm
